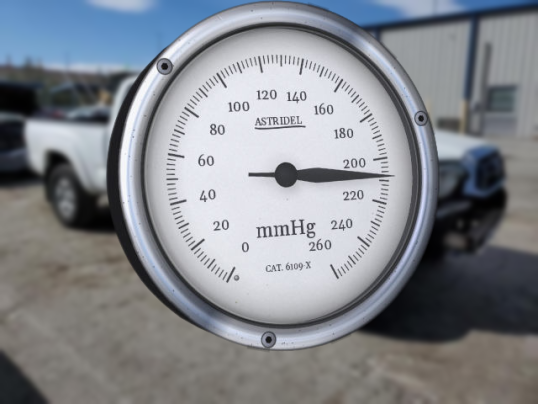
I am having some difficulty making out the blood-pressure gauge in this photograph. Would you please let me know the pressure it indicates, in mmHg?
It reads 208 mmHg
